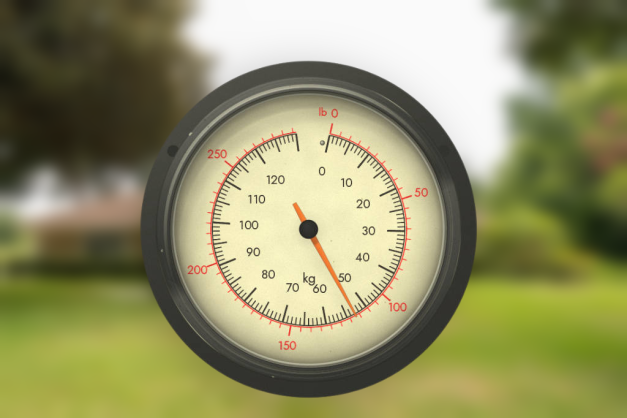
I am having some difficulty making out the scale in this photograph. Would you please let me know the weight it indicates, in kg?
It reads 53 kg
